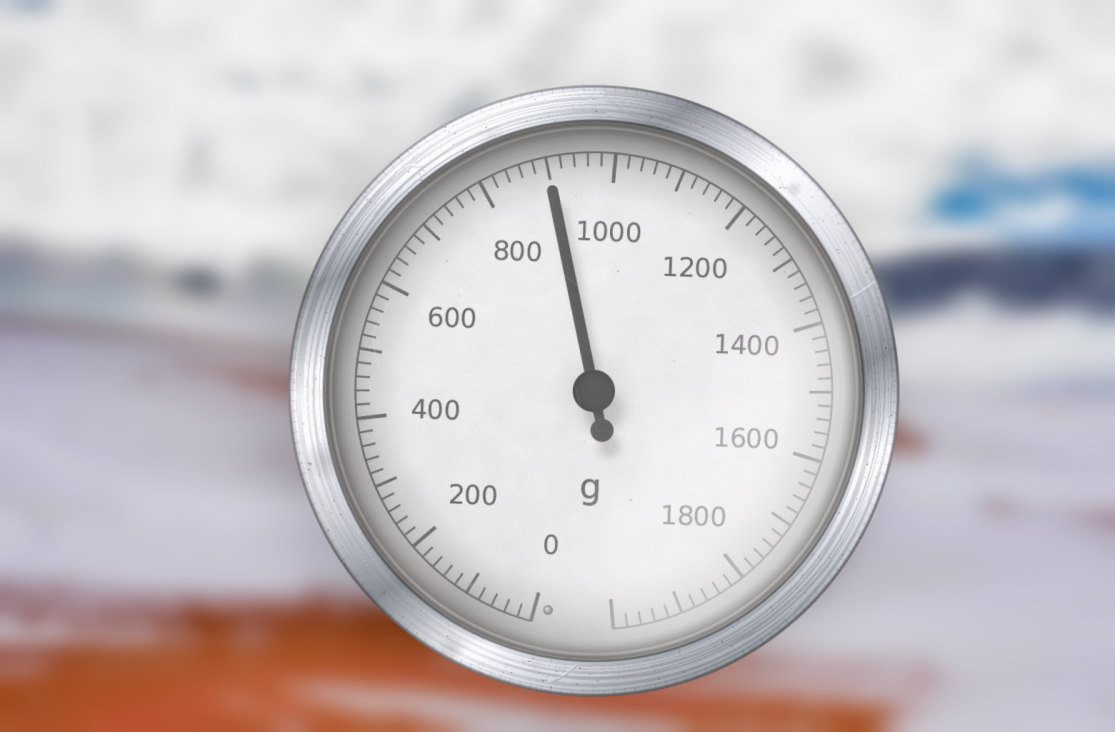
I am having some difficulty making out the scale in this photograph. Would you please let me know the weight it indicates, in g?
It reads 900 g
